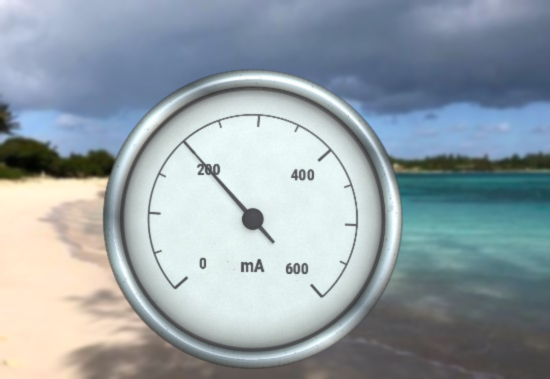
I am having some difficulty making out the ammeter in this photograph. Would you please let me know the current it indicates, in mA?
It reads 200 mA
